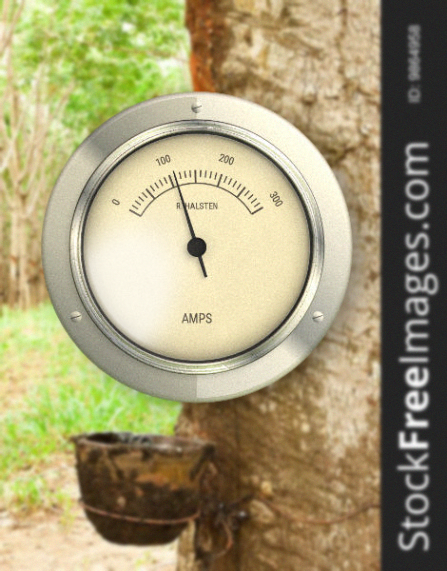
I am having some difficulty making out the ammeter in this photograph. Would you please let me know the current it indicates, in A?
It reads 110 A
